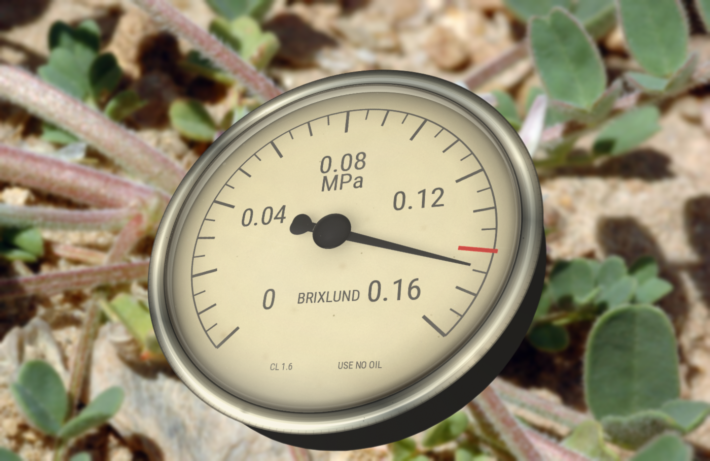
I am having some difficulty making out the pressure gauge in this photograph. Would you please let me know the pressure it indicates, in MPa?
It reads 0.145 MPa
